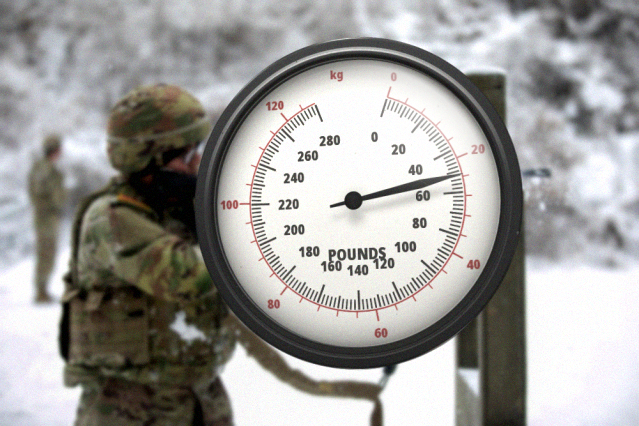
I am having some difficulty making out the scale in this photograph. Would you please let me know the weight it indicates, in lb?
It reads 52 lb
